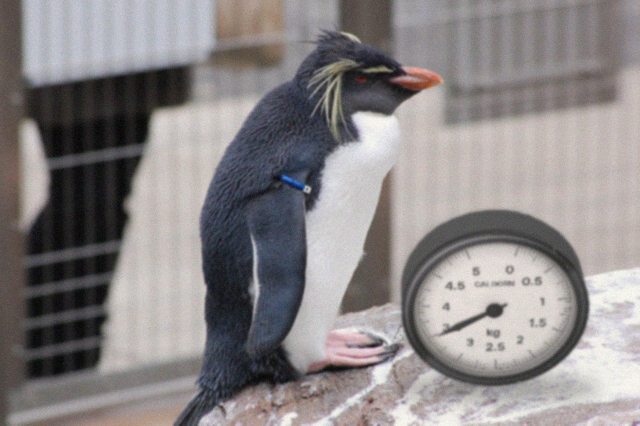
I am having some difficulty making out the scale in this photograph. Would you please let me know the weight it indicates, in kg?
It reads 3.5 kg
